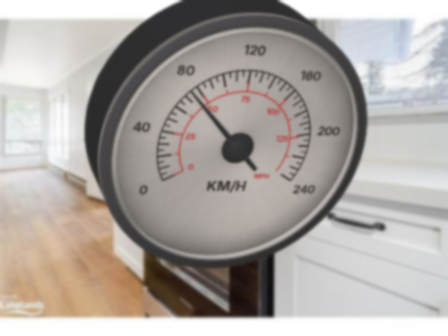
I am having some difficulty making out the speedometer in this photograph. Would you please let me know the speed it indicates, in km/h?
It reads 75 km/h
